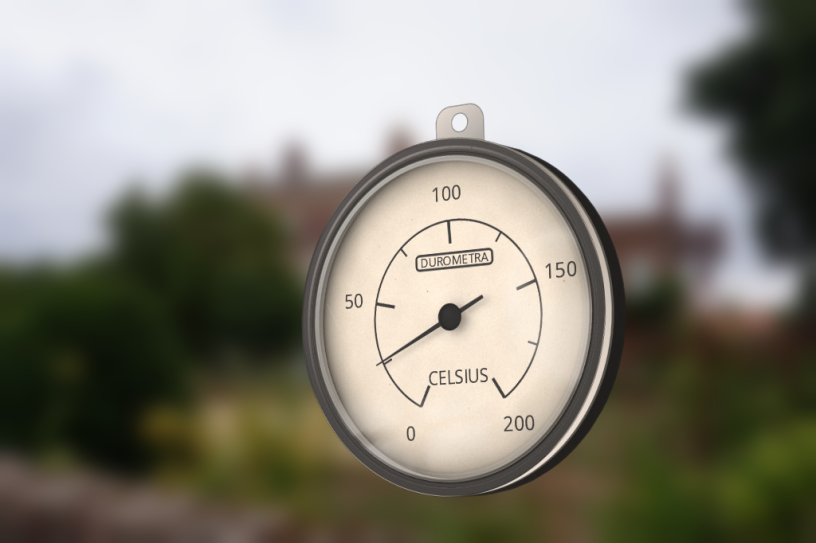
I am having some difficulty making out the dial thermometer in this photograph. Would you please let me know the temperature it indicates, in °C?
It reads 25 °C
